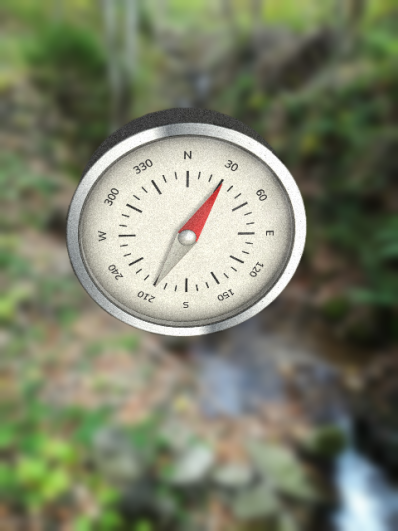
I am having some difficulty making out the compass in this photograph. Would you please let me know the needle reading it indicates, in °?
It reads 30 °
